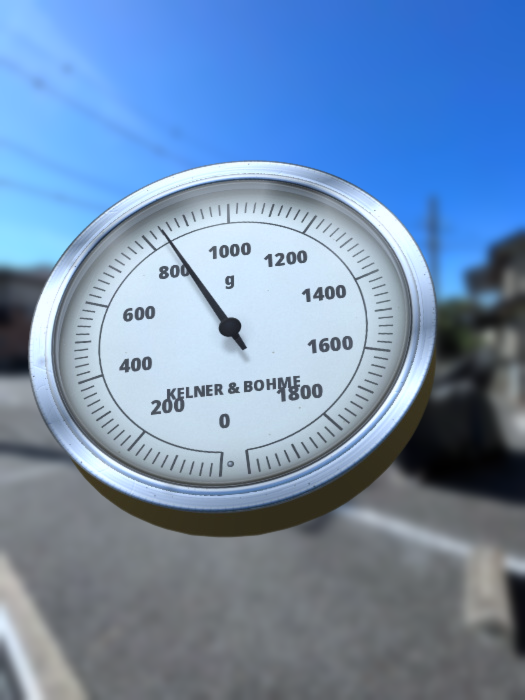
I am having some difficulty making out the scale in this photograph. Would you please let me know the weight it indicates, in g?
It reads 840 g
